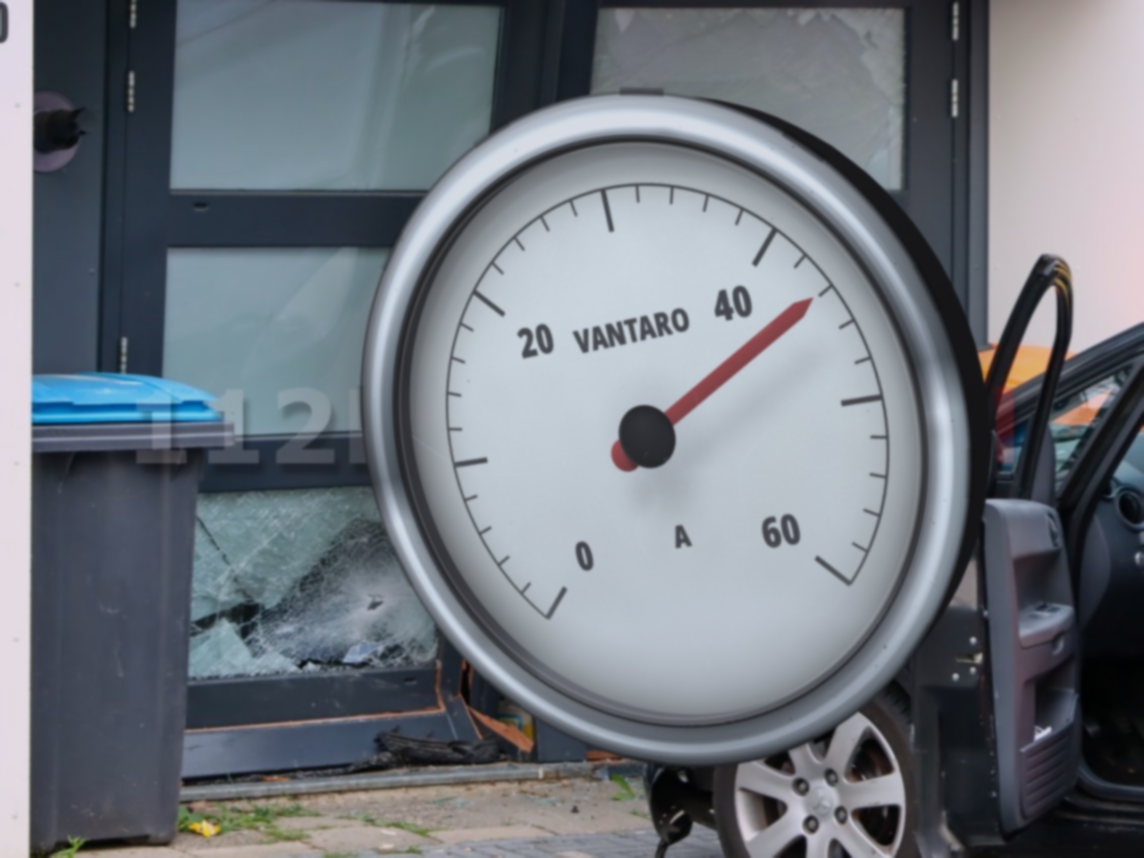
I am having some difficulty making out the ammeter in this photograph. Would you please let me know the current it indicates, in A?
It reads 44 A
